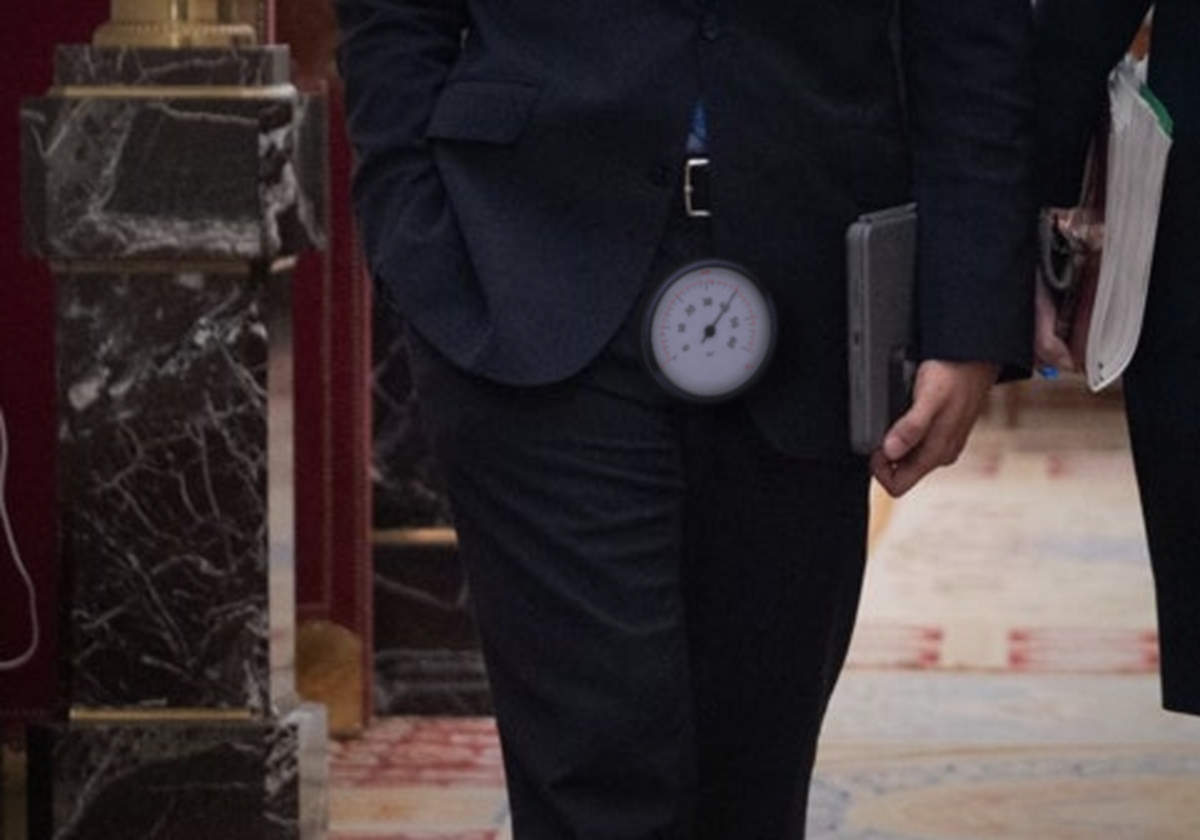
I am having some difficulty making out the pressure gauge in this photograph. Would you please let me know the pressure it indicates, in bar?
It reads 40 bar
